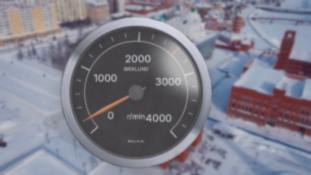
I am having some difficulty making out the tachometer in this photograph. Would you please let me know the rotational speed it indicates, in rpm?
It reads 200 rpm
